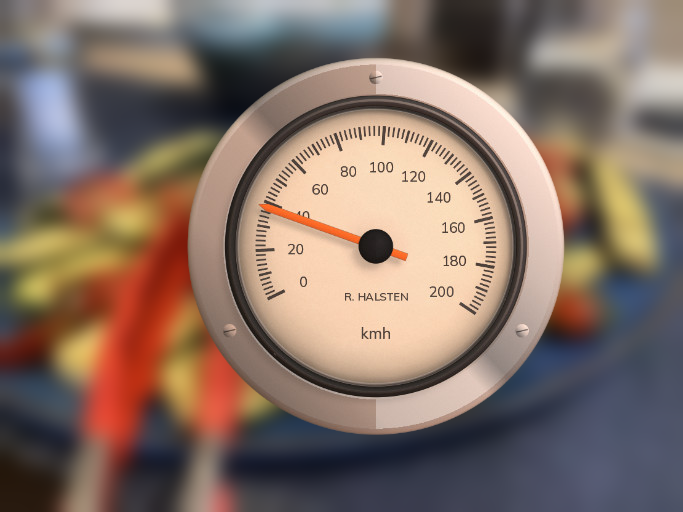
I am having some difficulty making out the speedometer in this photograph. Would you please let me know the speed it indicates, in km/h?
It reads 38 km/h
